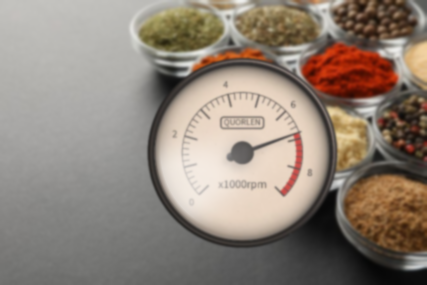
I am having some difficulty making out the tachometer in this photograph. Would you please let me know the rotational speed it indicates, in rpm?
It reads 6800 rpm
